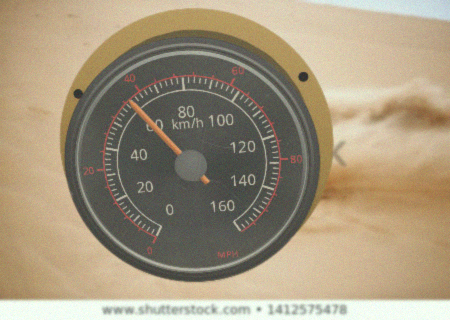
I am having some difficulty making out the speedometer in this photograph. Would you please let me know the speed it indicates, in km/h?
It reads 60 km/h
